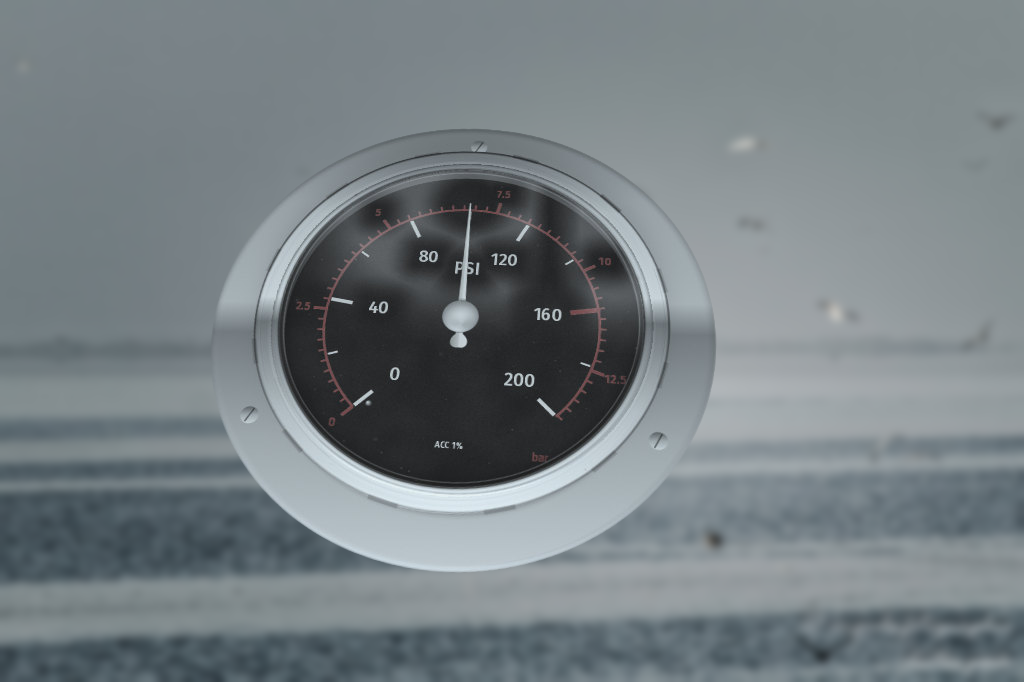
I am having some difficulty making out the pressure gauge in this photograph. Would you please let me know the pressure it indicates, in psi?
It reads 100 psi
